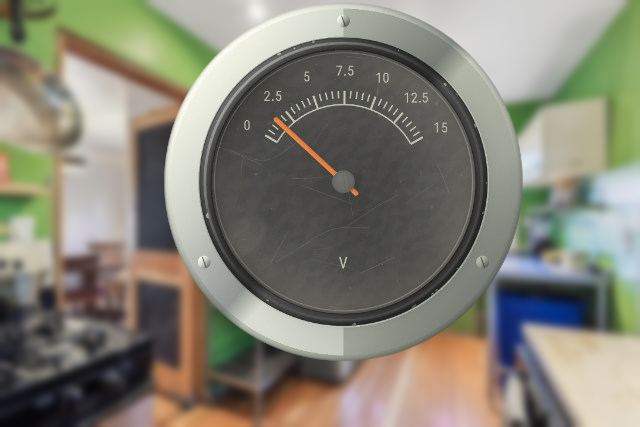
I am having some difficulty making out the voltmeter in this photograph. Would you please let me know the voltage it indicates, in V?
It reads 1.5 V
